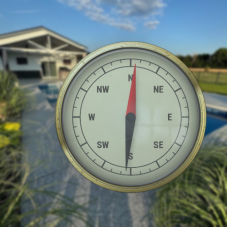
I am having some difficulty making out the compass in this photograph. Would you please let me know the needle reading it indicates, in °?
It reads 5 °
